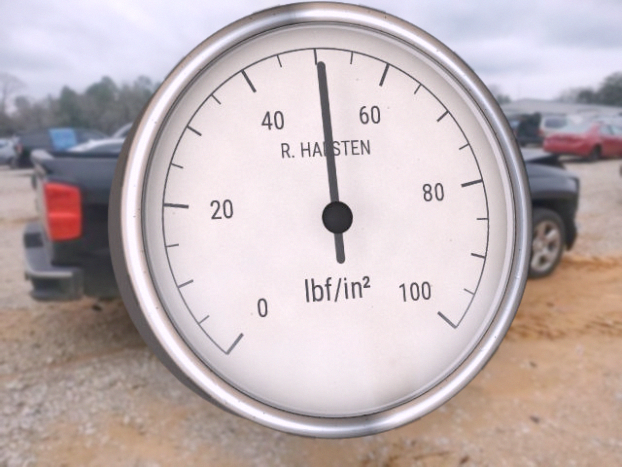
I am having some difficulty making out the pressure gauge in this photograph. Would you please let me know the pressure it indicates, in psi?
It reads 50 psi
